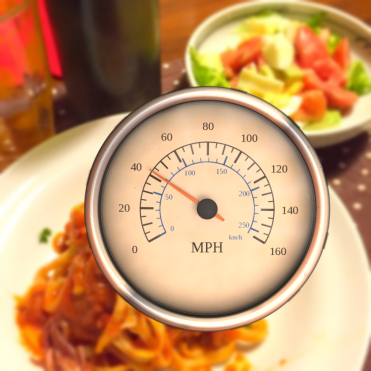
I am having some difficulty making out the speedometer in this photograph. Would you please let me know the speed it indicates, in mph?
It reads 42.5 mph
